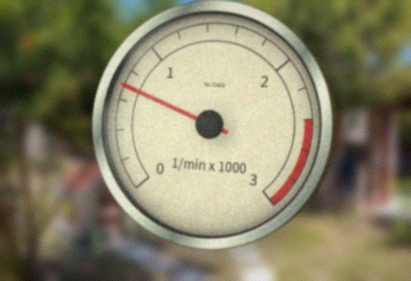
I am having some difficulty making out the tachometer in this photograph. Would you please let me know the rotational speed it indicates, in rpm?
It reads 700 rpm
